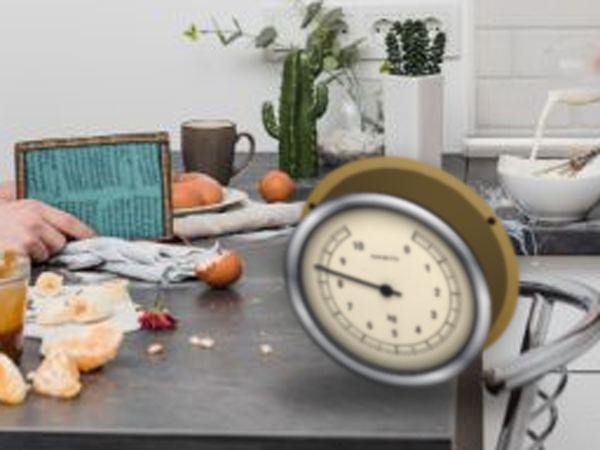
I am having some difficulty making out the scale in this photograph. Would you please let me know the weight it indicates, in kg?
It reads 8.5 kg
